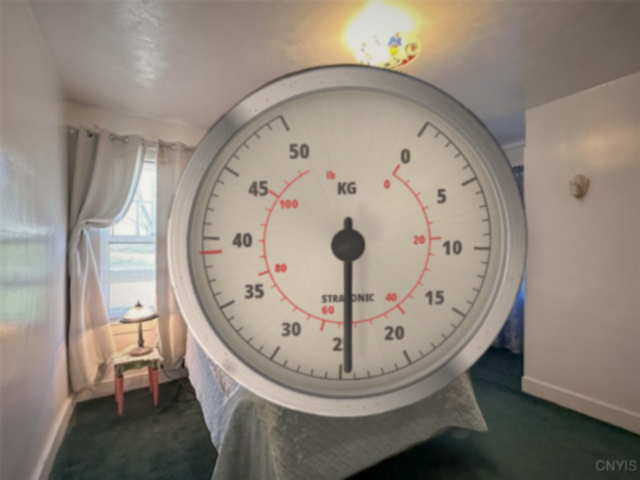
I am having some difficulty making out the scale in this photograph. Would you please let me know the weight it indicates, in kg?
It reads 24.5 kg
